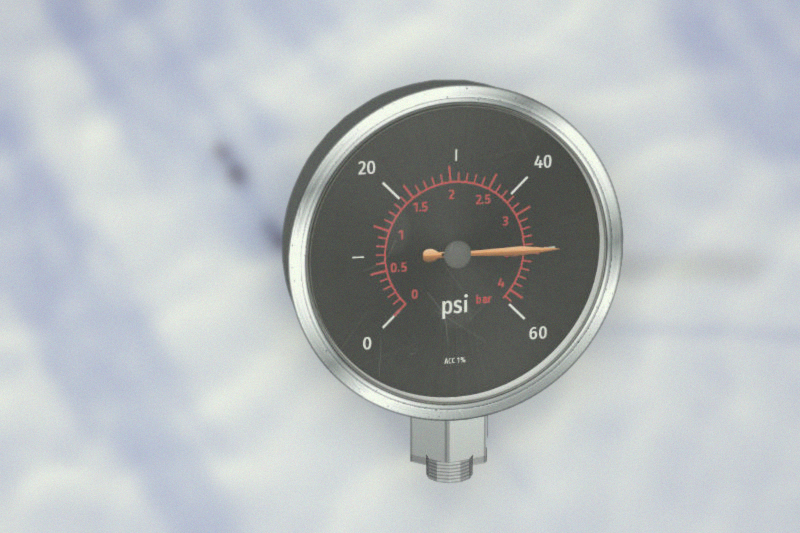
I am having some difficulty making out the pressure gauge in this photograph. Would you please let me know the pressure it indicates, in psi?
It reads 50 psi
